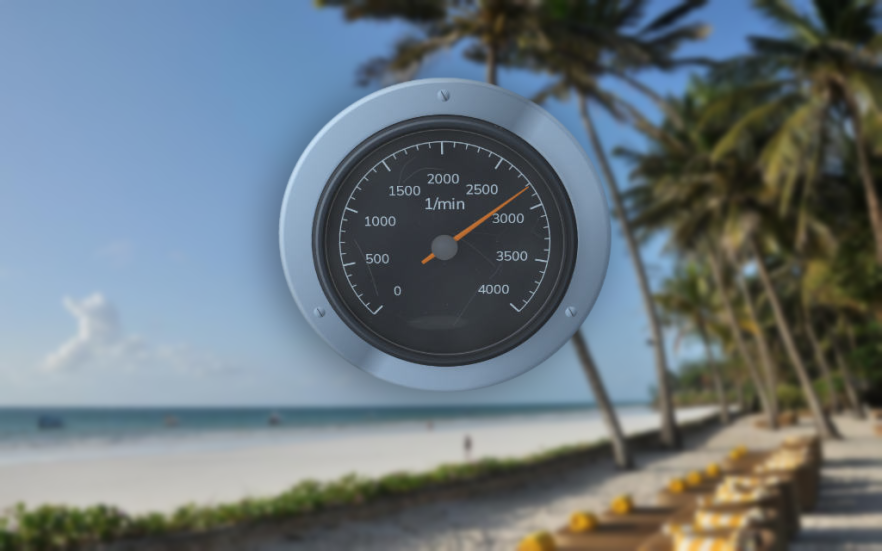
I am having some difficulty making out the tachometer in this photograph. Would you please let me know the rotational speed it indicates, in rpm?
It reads 2800 rpm
